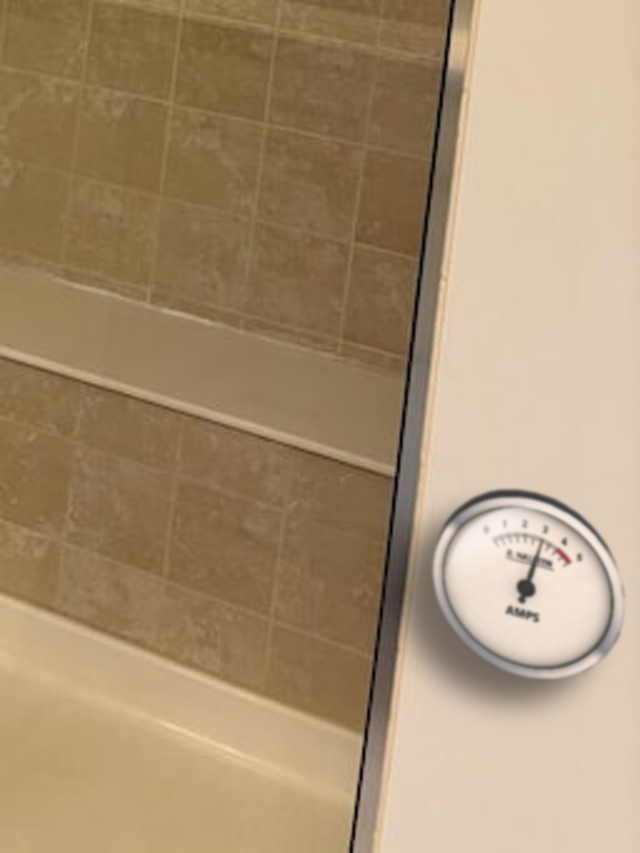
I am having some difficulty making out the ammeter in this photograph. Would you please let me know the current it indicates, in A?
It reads 3 A
